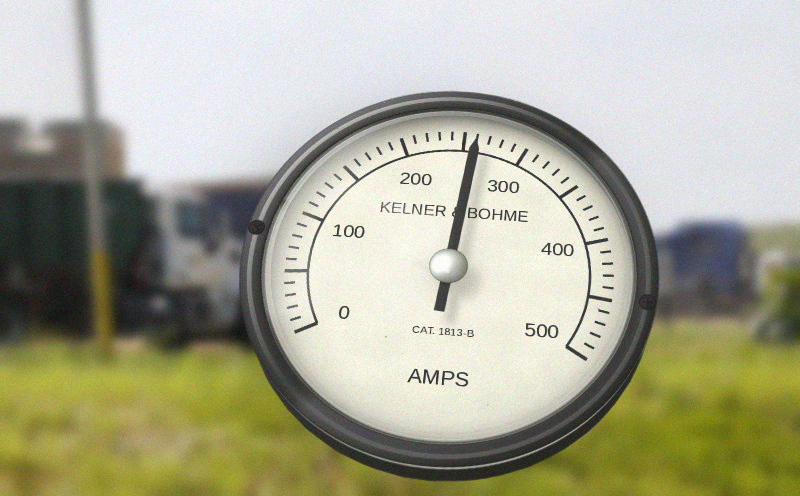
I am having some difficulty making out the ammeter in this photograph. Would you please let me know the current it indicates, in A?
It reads 260 A
